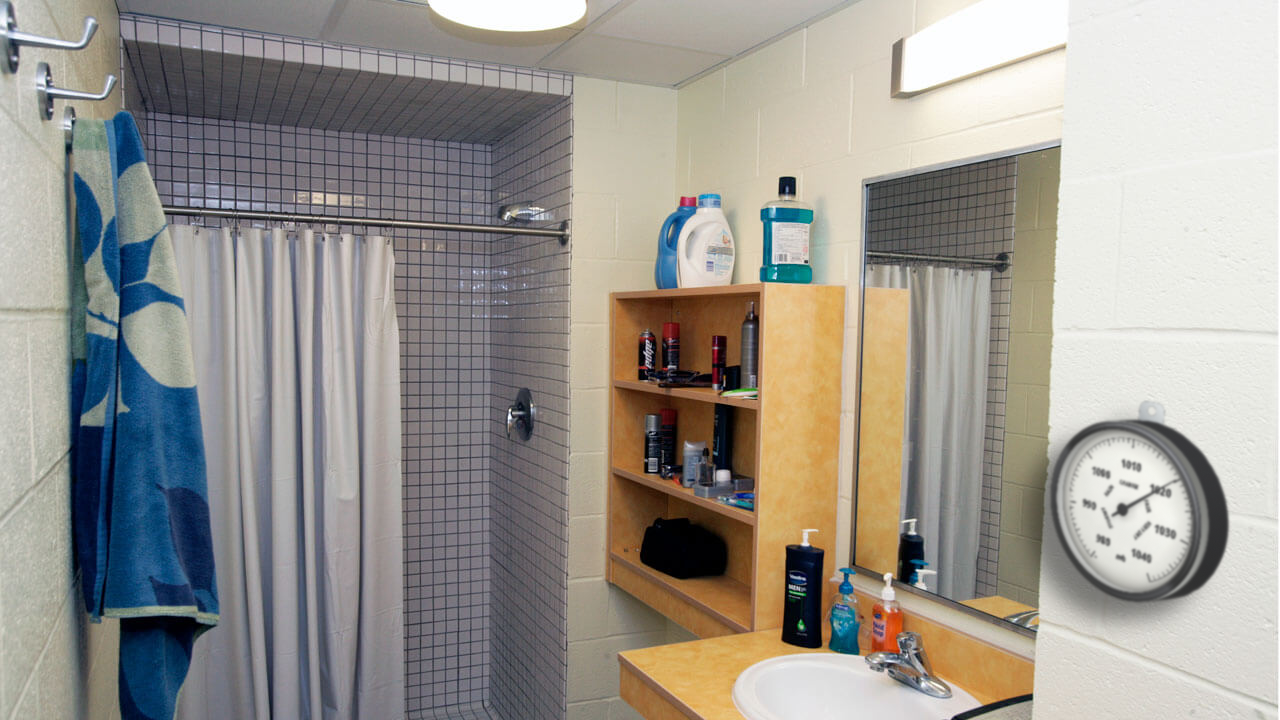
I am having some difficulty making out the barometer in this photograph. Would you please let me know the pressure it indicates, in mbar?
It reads 1020 mbar
